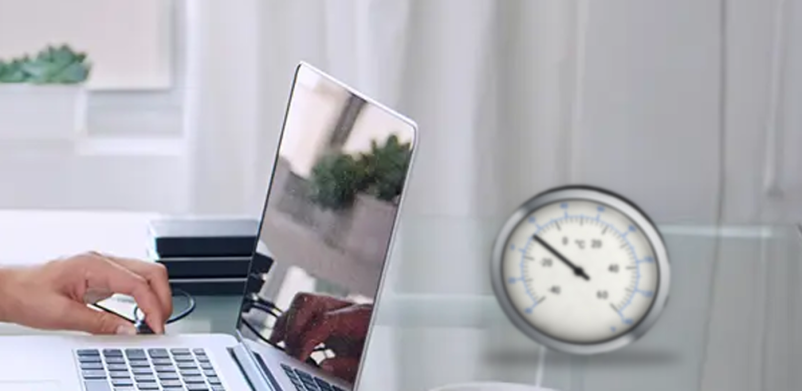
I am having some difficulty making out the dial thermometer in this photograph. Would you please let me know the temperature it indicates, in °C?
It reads -10 °C
